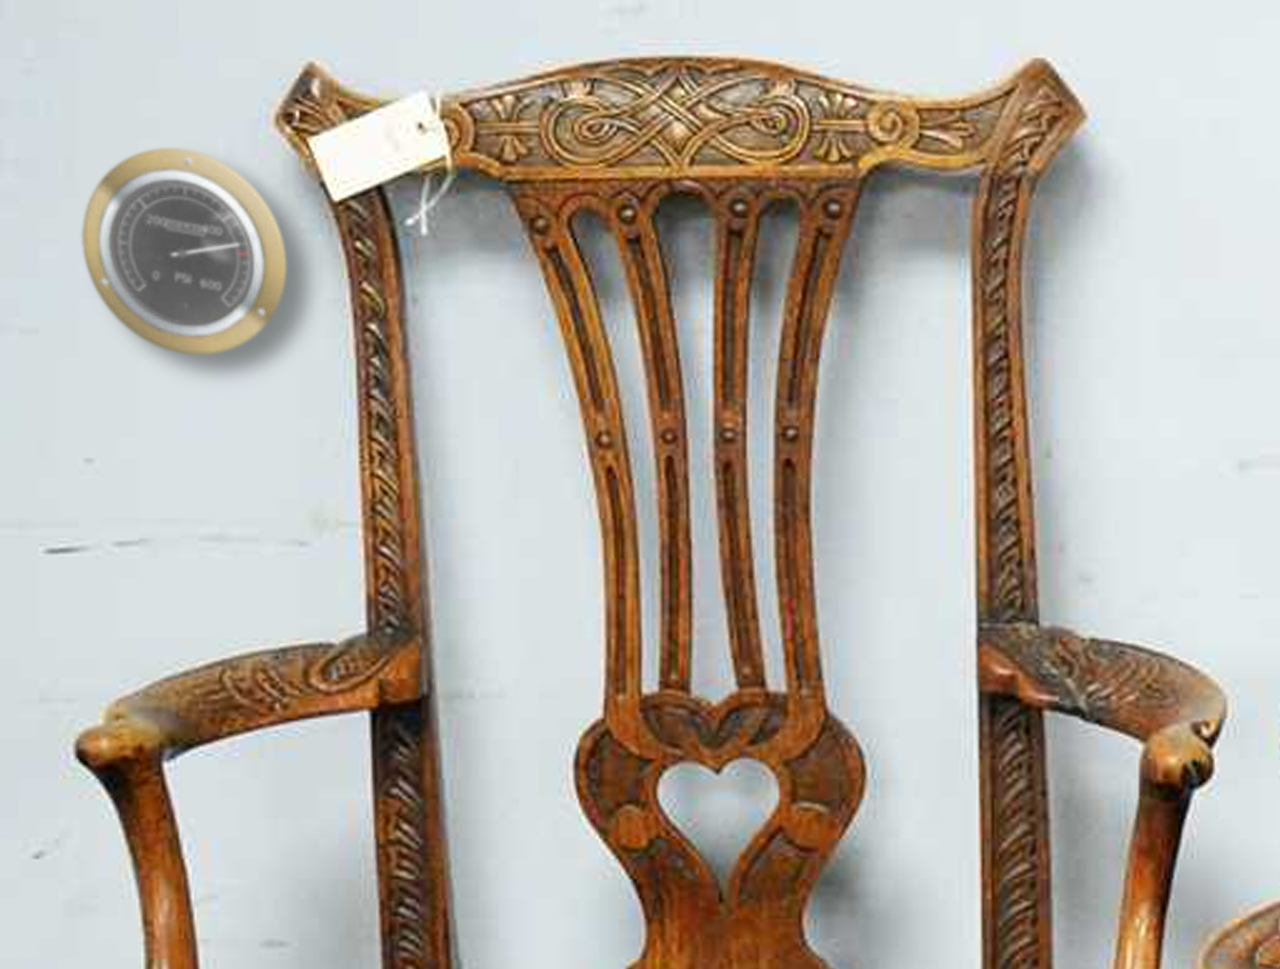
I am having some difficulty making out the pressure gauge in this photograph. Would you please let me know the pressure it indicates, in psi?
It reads 460 psi
